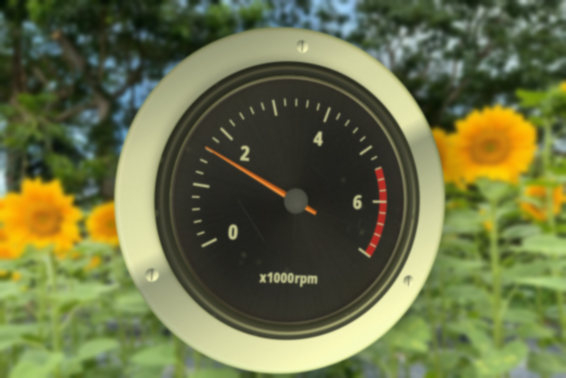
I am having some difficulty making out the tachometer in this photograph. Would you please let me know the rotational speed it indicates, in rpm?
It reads 1600 rpm
